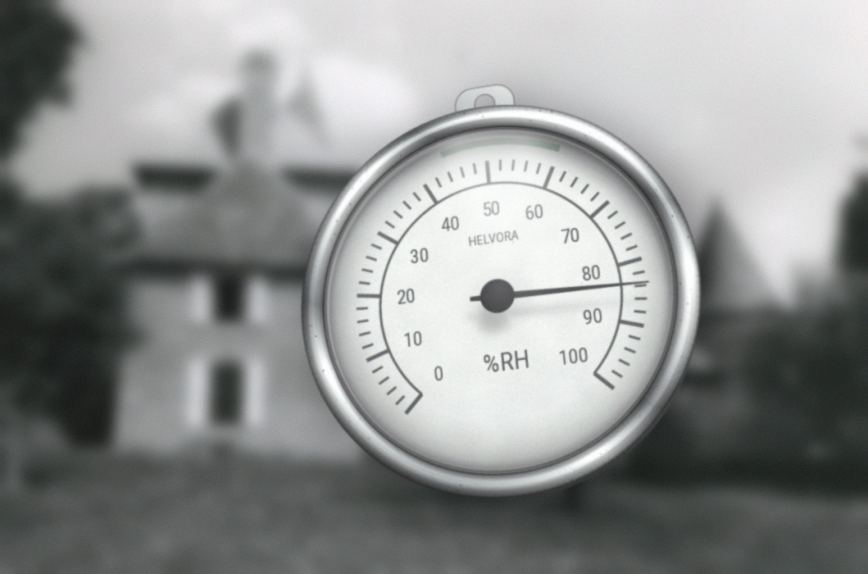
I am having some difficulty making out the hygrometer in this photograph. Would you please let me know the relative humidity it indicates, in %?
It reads 84 %
